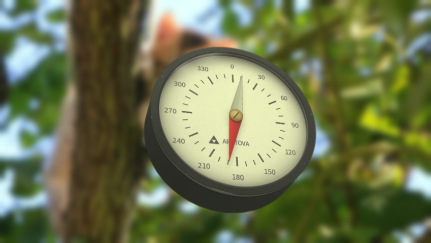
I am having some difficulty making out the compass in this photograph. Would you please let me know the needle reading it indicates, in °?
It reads 190 °
